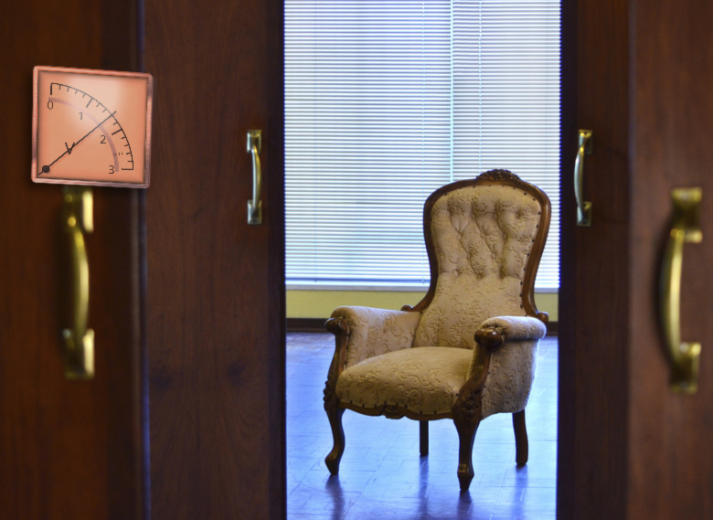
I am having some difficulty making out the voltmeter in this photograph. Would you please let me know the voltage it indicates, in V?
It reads 1.6 V
